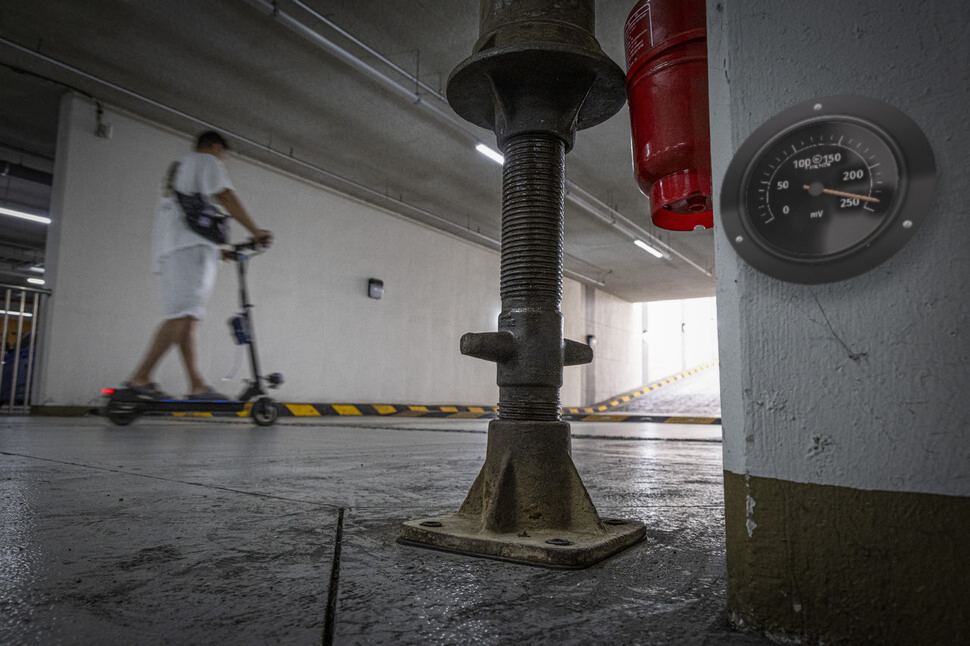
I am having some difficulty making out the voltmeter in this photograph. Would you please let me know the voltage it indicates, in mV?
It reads 240 mV
